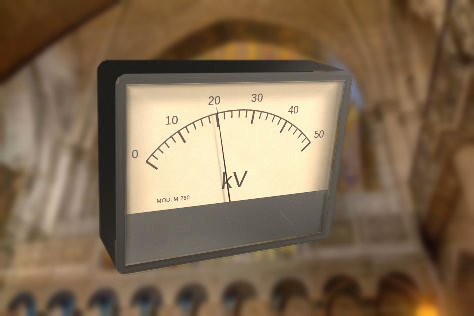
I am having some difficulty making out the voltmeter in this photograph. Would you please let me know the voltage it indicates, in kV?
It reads 20 kV
